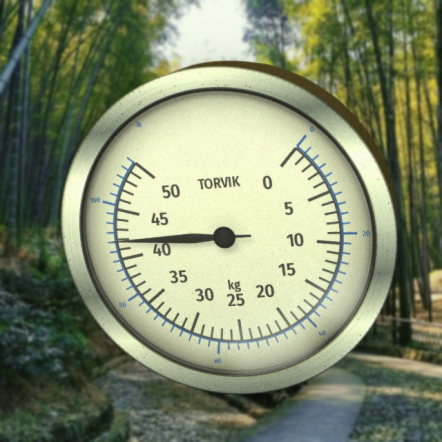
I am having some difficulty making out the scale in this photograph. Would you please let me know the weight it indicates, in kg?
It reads 42 kg
